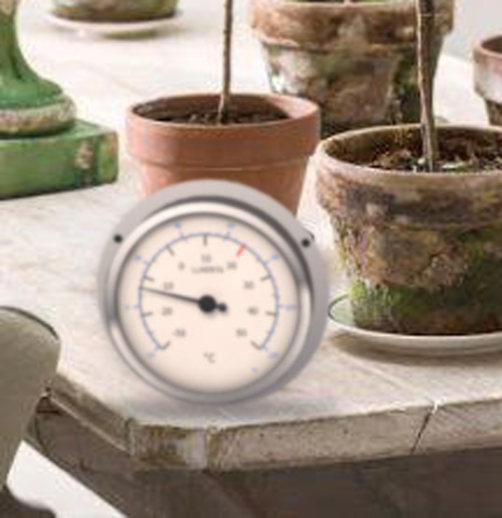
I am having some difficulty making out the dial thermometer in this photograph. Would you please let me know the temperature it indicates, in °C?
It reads -12.5 °C
